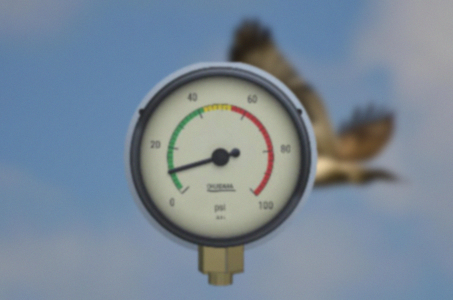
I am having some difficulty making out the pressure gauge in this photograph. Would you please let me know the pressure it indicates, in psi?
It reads 10 psi
